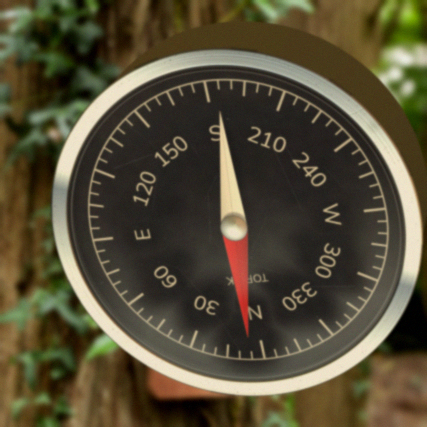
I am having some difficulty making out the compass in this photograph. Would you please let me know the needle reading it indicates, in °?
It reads 5 °
